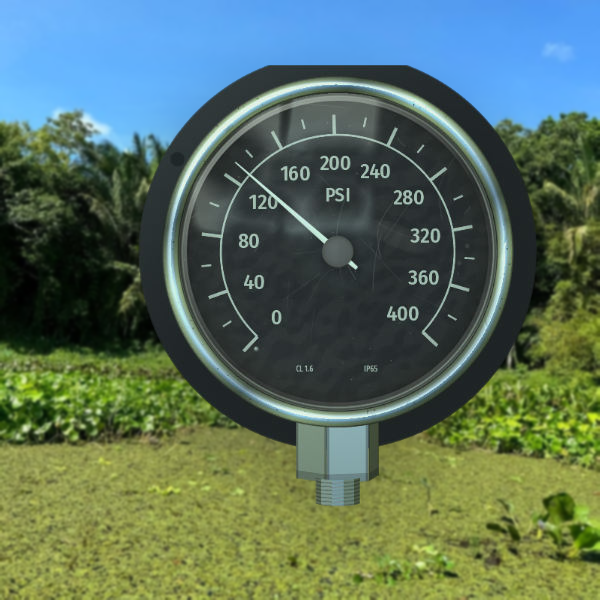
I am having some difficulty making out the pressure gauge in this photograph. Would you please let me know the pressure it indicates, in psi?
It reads 130 psi
